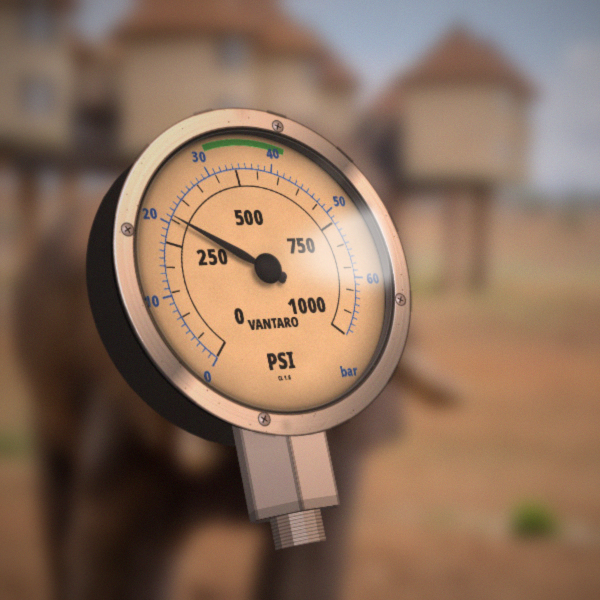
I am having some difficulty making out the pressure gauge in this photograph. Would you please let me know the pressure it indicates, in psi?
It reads 300 psi
